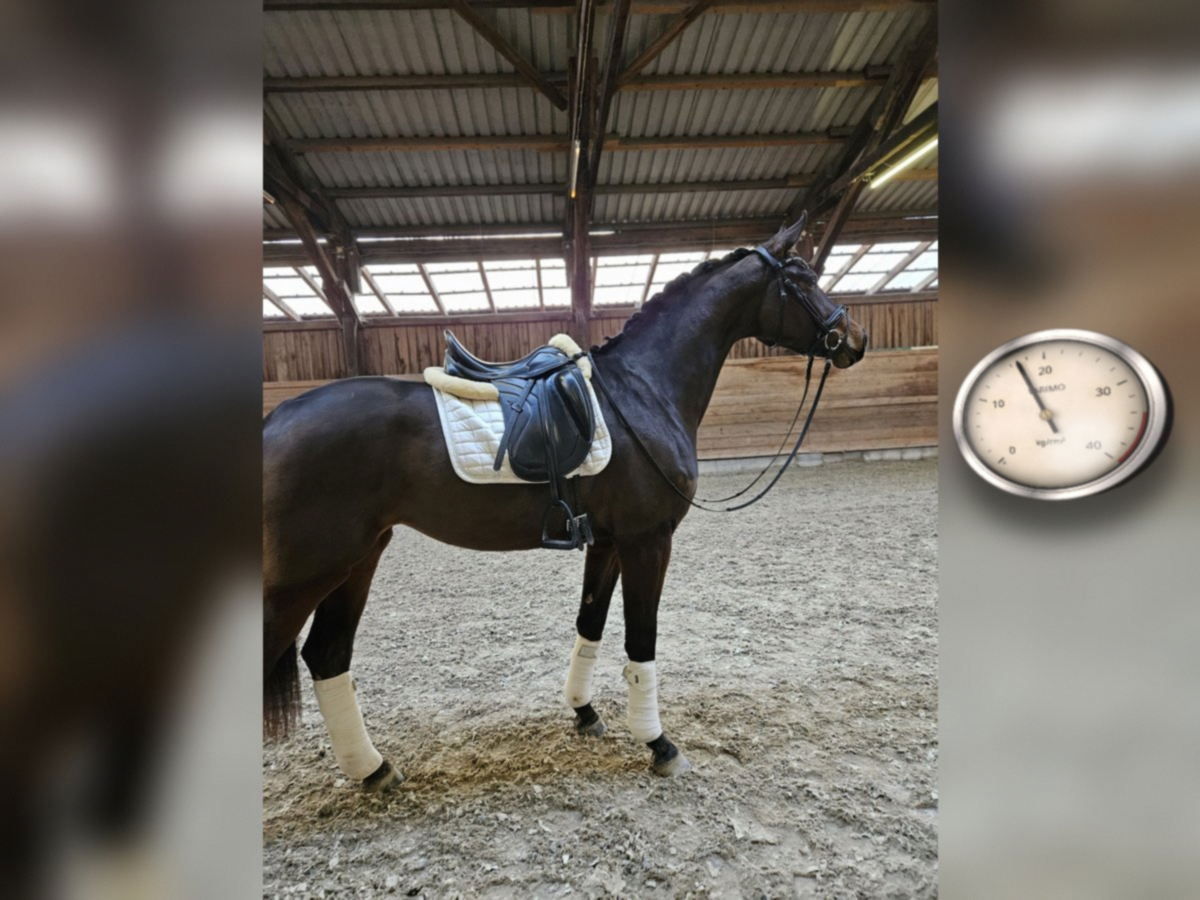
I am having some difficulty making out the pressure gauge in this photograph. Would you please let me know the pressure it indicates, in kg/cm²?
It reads 17 kg/cm²
